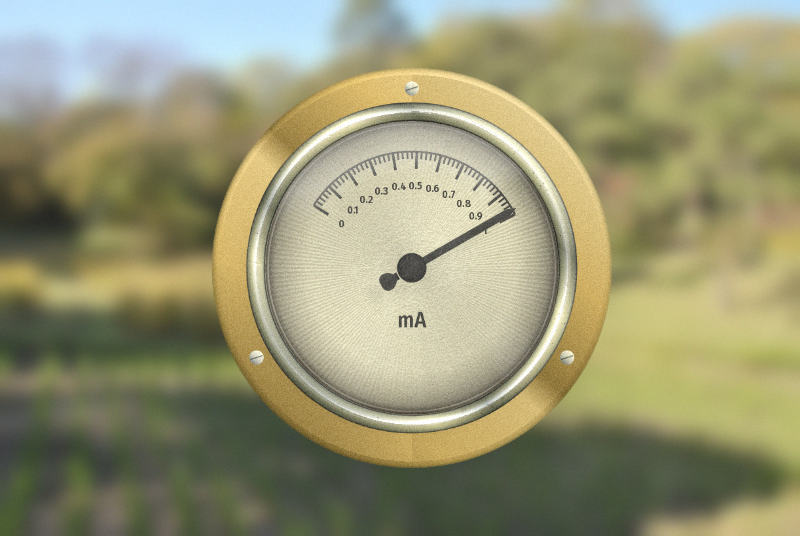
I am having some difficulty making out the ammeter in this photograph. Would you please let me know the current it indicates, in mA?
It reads 0.98 mA
